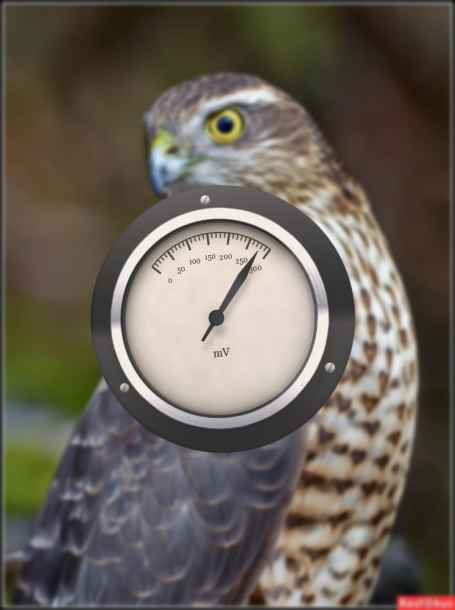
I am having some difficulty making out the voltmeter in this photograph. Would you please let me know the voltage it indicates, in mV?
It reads 280 mV
